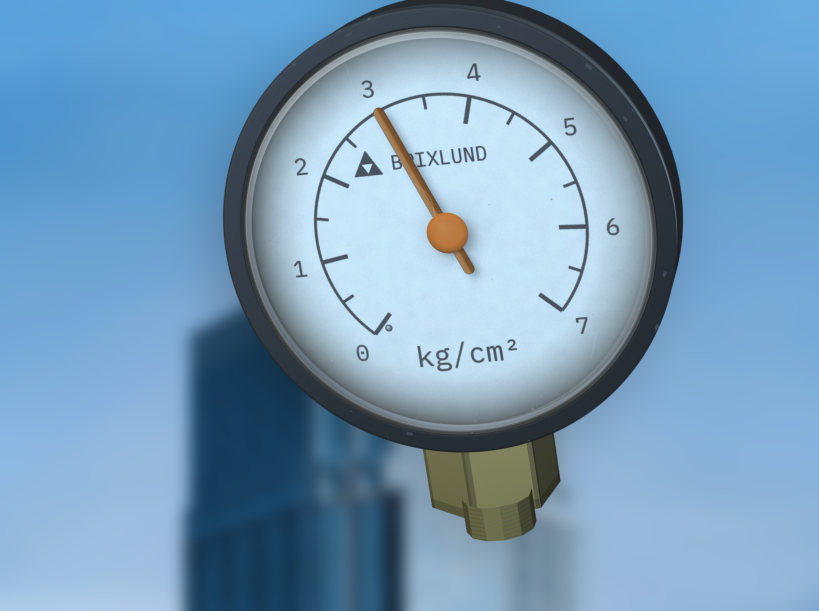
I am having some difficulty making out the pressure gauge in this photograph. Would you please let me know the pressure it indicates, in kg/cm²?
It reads 3 kg/cm²
